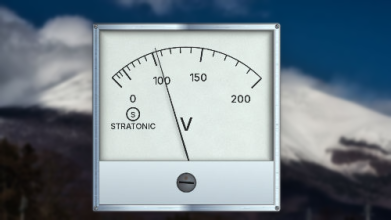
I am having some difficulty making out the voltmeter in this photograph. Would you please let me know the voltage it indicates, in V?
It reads 105 V
